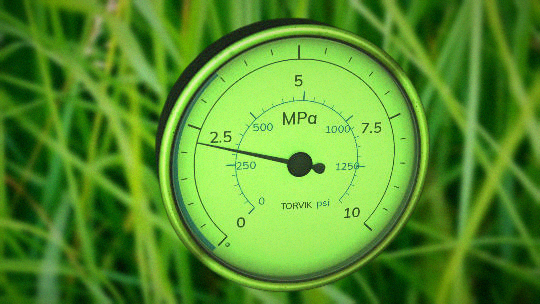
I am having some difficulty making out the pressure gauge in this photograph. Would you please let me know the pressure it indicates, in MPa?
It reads 2.25 MPa
